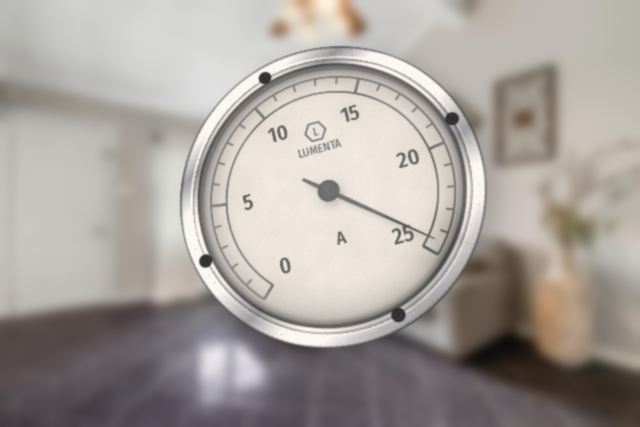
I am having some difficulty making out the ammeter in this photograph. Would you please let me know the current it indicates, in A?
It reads 24.5 A
